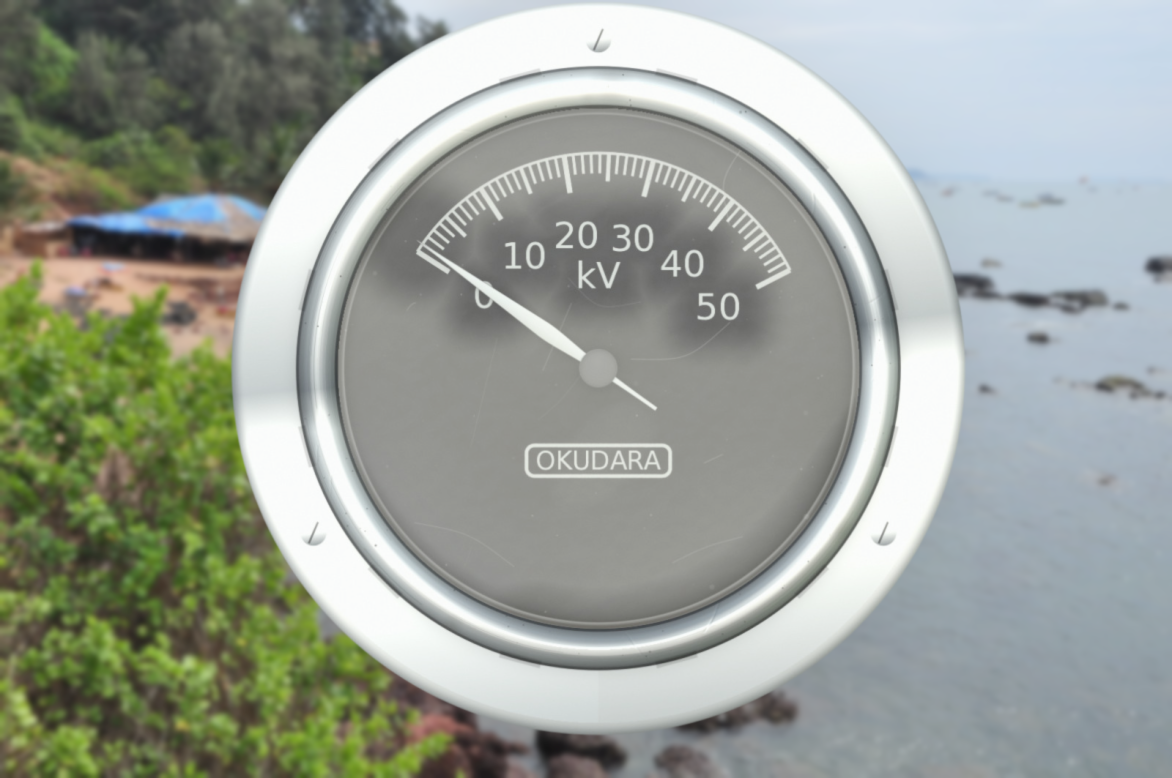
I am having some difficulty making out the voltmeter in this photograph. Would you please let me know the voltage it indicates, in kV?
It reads 1 kV
